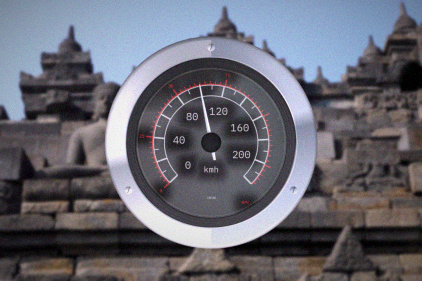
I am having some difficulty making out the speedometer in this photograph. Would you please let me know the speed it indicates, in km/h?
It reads 100 km/h
